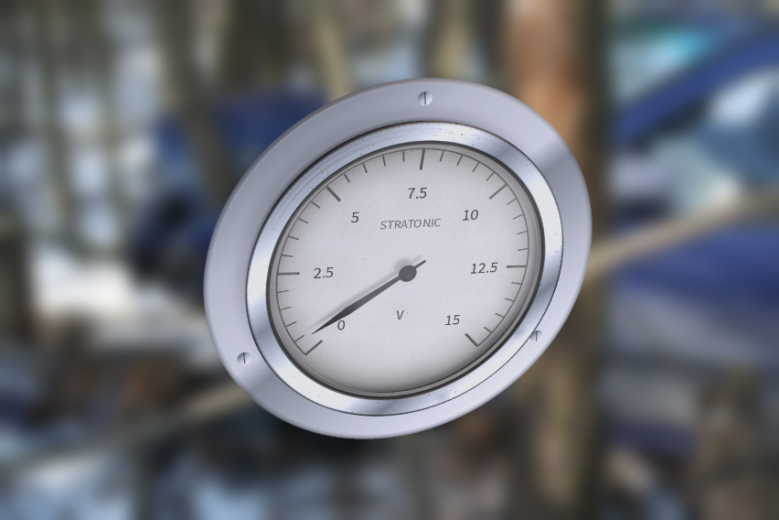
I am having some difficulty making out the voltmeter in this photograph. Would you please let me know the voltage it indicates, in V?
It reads 0.5 V
